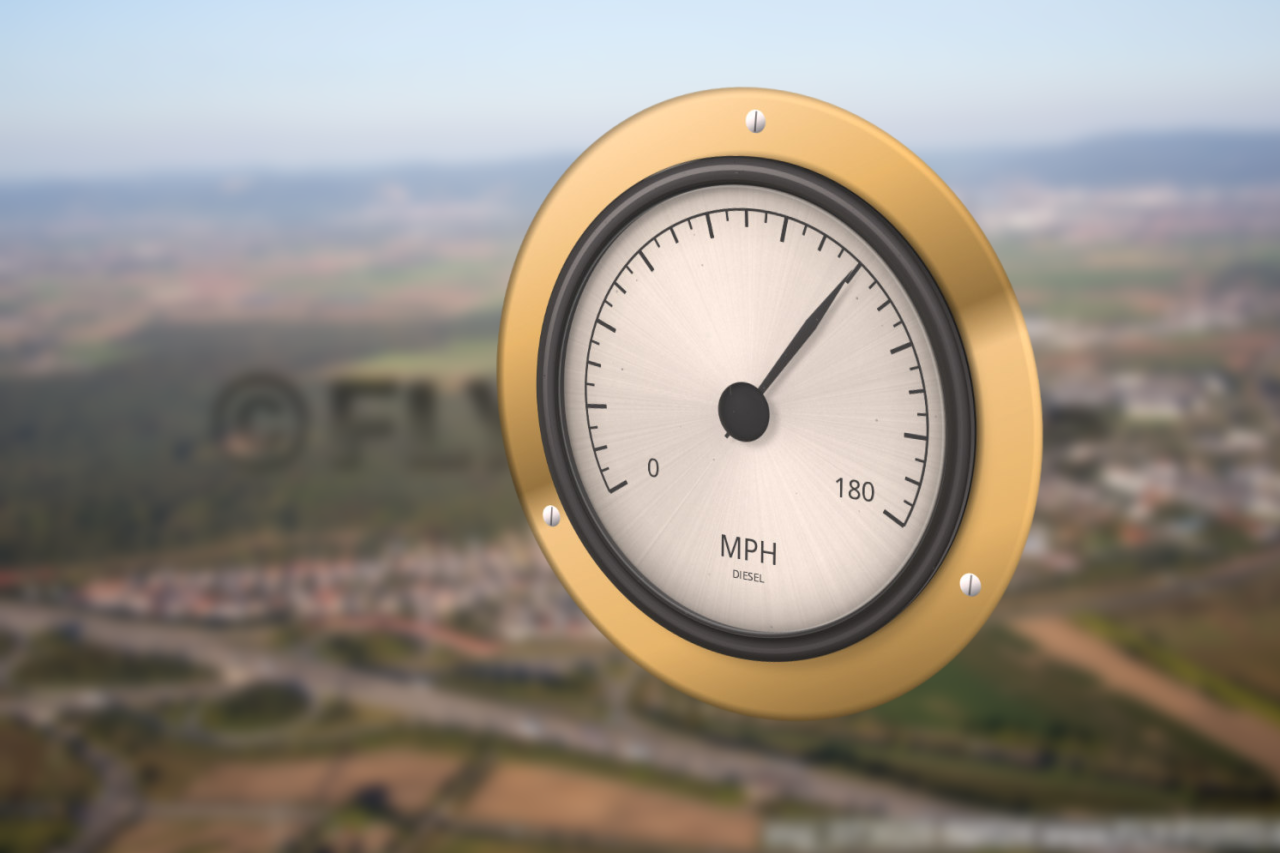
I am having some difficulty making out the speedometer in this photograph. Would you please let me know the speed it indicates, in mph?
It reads 120 mph
